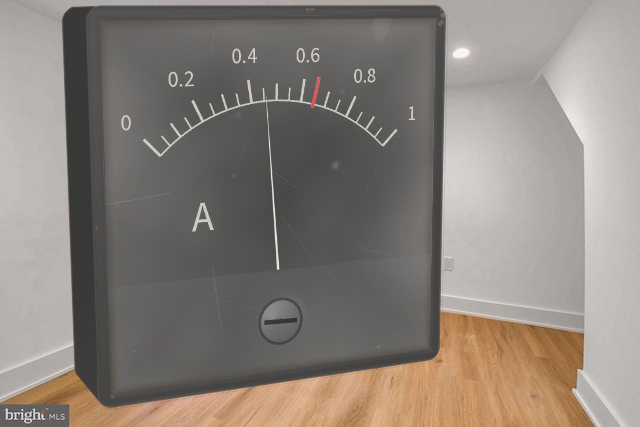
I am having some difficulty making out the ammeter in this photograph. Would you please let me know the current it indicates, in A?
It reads 0.45 A
